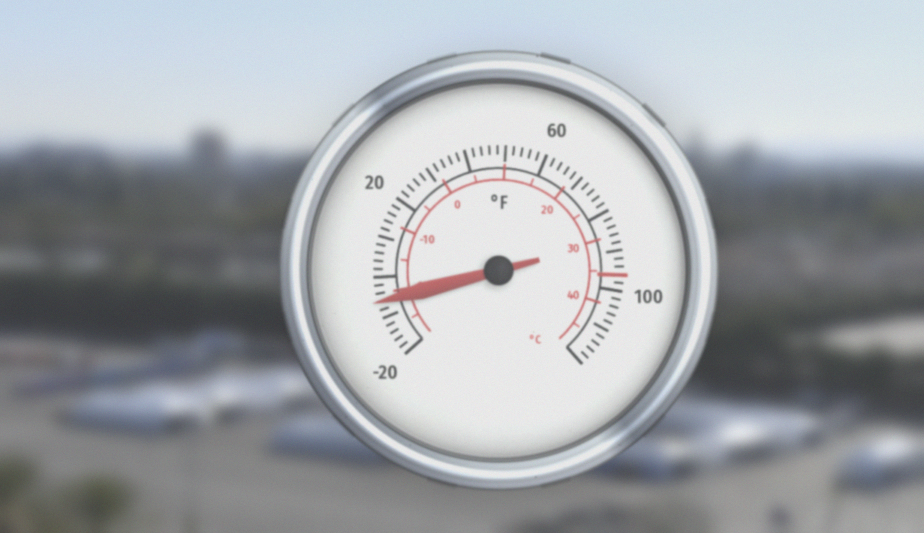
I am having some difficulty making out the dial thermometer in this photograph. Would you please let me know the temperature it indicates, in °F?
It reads -6 °F
